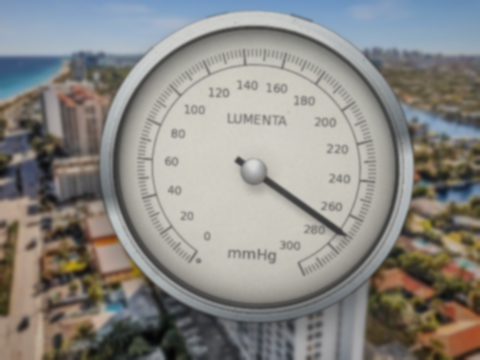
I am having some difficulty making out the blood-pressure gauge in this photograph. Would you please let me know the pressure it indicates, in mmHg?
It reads 270 mmHg
